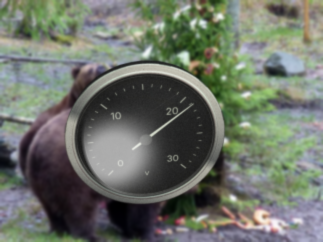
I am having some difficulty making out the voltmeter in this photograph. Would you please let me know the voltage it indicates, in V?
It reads 21 V
